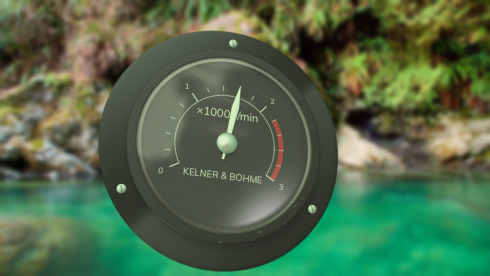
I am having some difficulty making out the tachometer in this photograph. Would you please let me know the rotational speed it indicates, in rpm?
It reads 1600 rpm
